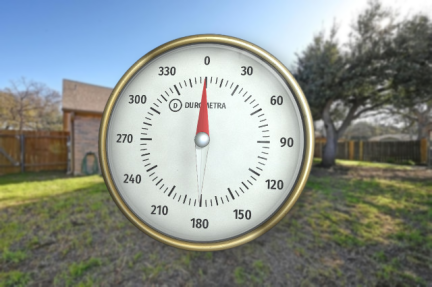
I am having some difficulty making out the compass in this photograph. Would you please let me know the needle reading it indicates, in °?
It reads 0 °
